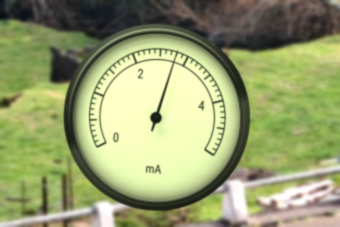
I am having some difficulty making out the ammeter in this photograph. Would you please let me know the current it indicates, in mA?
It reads 2.8 mA
